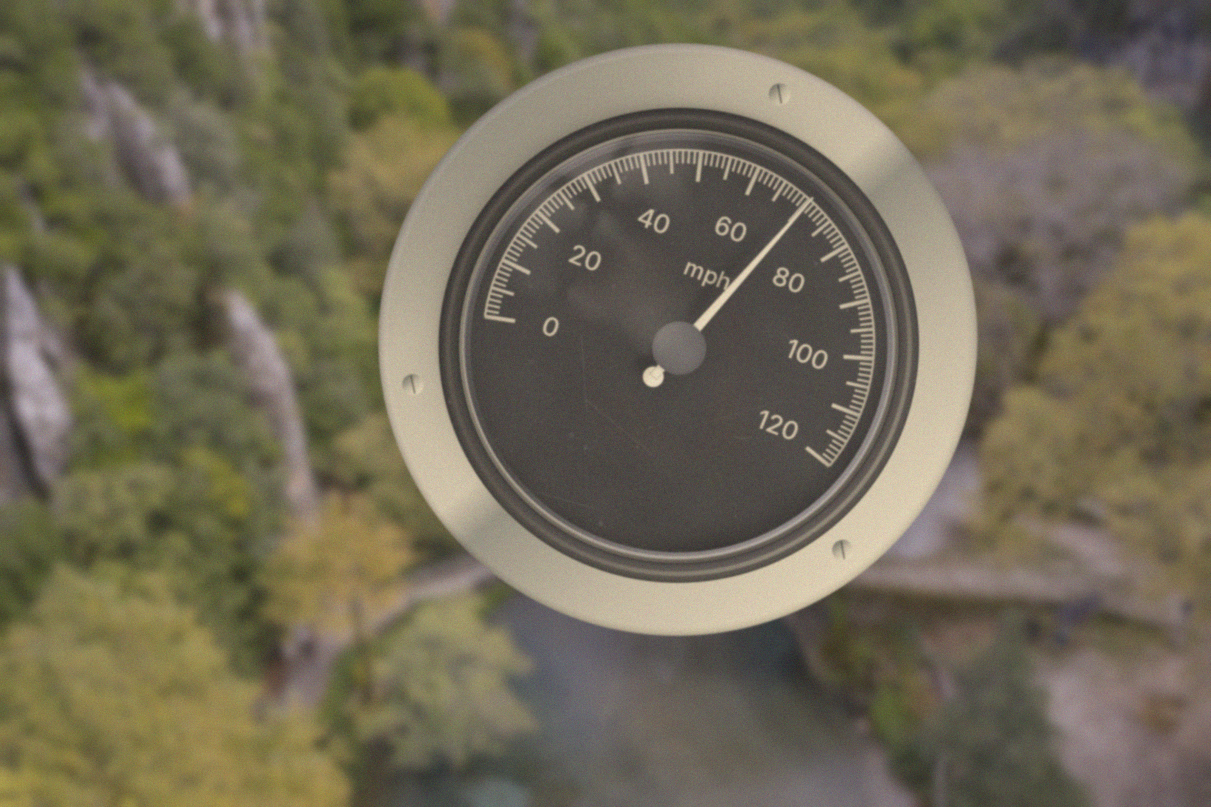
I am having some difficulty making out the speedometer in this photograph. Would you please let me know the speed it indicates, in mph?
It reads 70 mph
